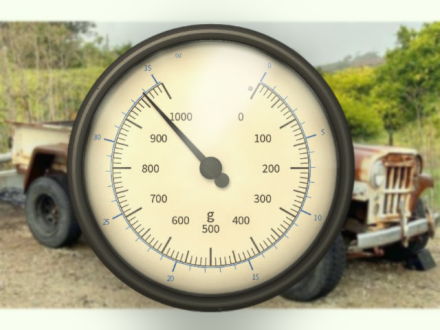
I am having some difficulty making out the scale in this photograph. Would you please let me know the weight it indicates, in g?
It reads 960 g
